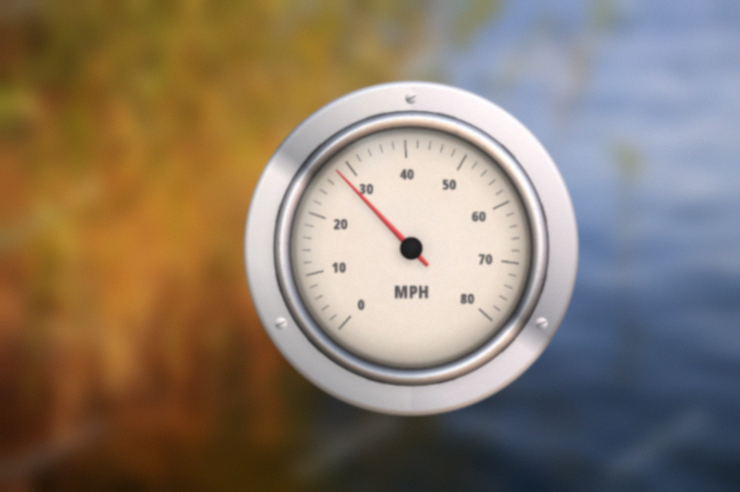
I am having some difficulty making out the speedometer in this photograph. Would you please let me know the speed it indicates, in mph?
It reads 28 mph
